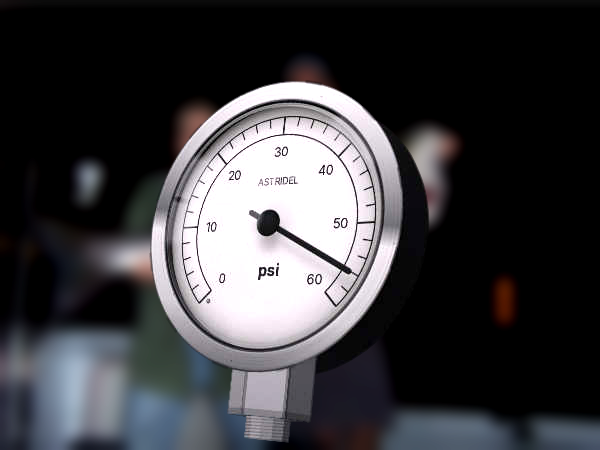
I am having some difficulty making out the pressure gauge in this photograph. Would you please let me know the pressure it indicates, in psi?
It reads 56 psi
